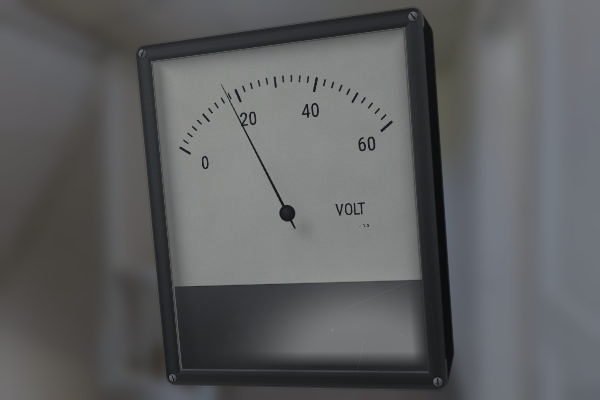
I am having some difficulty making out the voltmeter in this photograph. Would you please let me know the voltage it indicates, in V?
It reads 18 V
